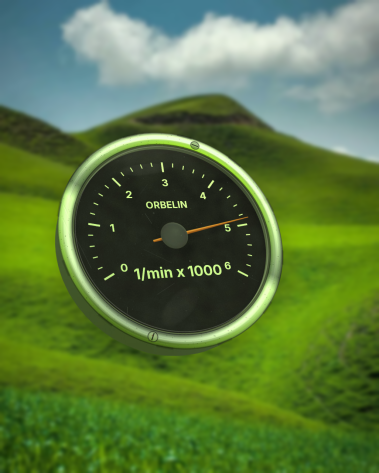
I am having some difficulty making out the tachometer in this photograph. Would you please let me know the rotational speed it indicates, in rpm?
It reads 4900 rpm
